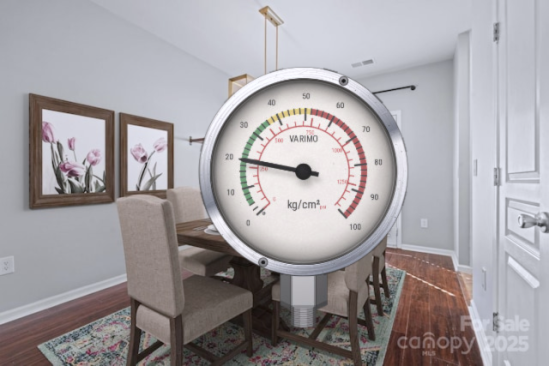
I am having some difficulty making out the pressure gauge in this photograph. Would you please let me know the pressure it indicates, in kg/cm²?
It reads 20 kg/cm²
